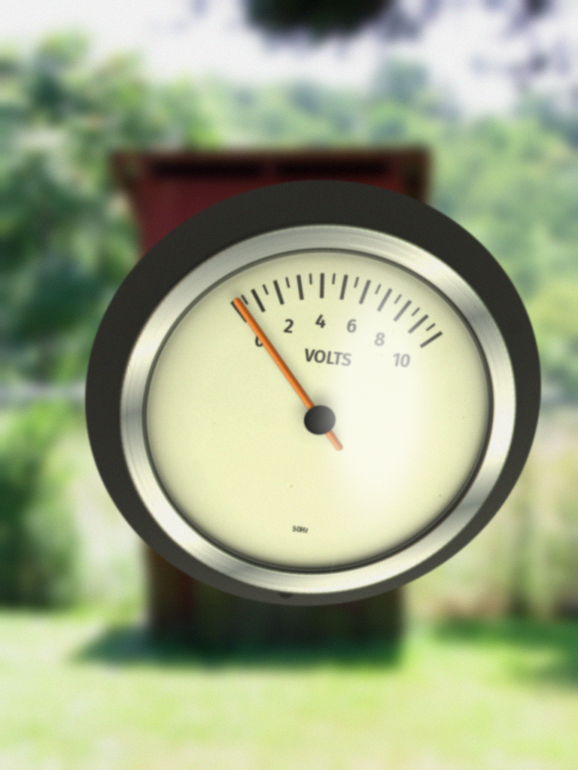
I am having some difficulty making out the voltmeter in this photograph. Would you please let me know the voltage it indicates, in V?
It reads 0.25 V
